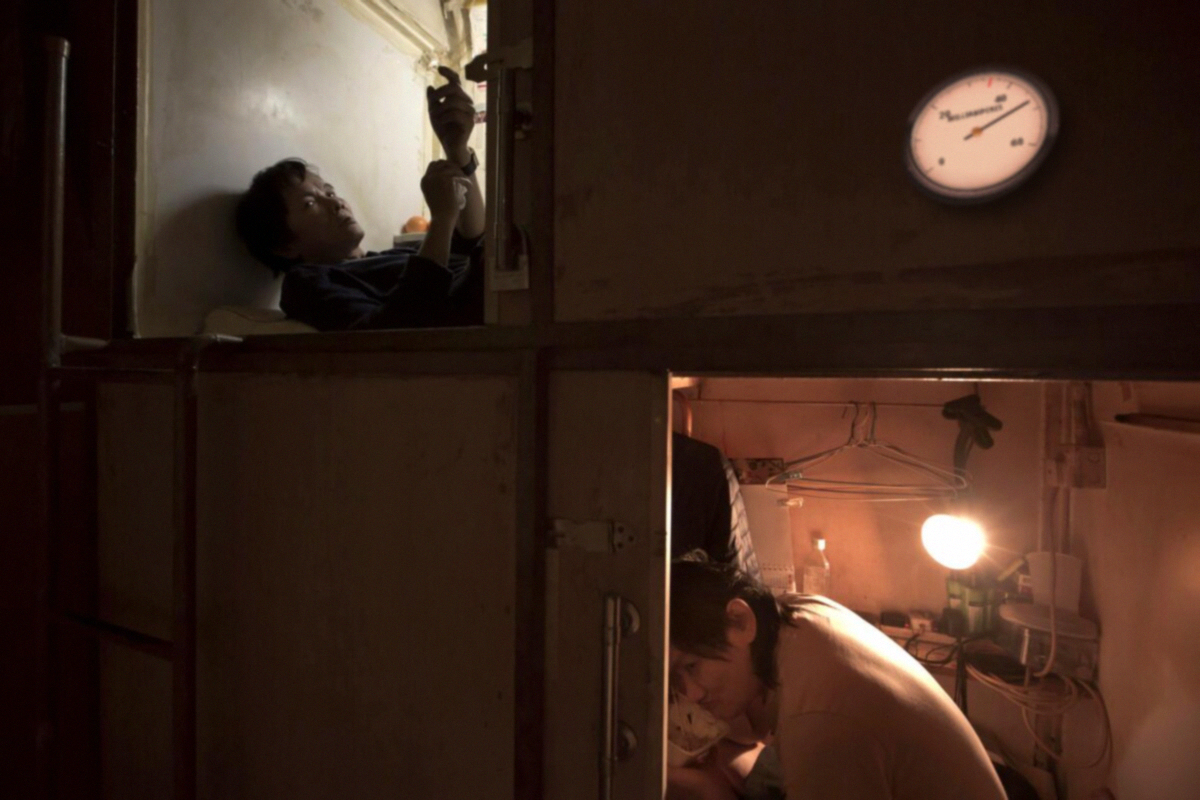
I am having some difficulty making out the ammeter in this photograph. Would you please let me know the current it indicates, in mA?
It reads 47.5 mA
